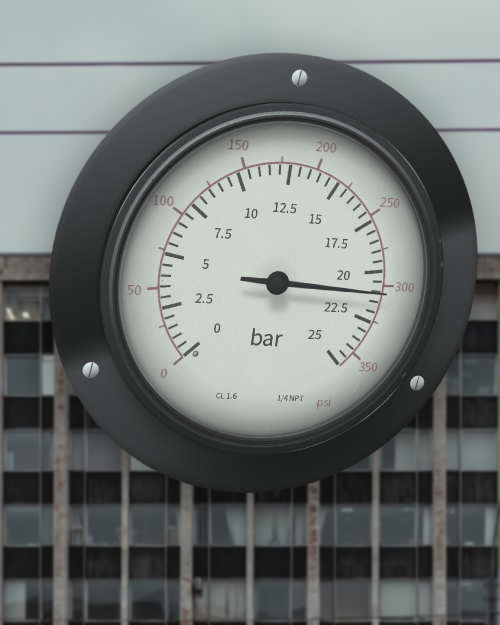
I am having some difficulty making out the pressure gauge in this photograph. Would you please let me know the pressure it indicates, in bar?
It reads 21 bar
